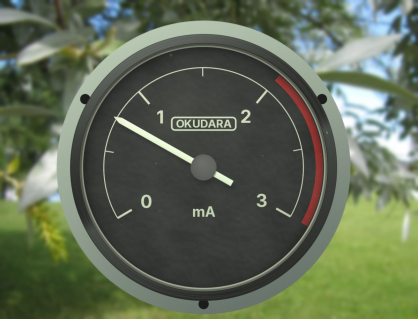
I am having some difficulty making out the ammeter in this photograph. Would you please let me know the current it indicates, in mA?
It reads 0.75 mA
